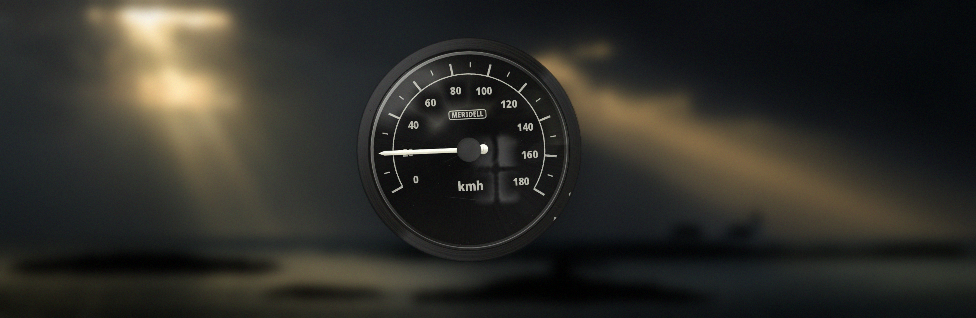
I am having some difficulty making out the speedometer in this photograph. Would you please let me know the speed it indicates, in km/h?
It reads 20 km/h
